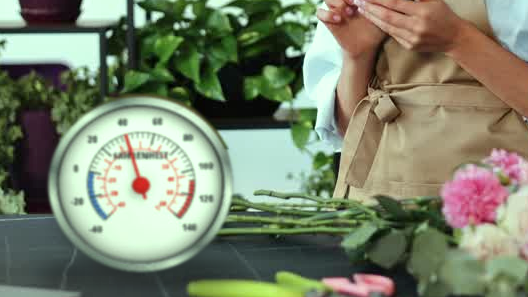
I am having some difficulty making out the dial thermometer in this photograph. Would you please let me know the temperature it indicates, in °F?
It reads 40 °F
